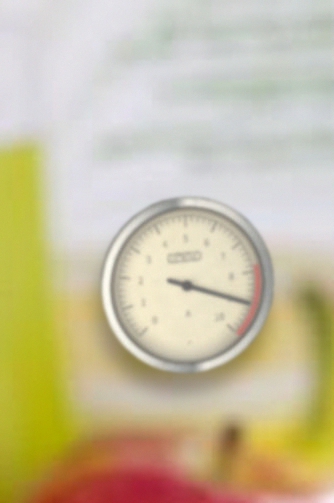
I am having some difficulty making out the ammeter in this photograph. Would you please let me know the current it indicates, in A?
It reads 9 A
